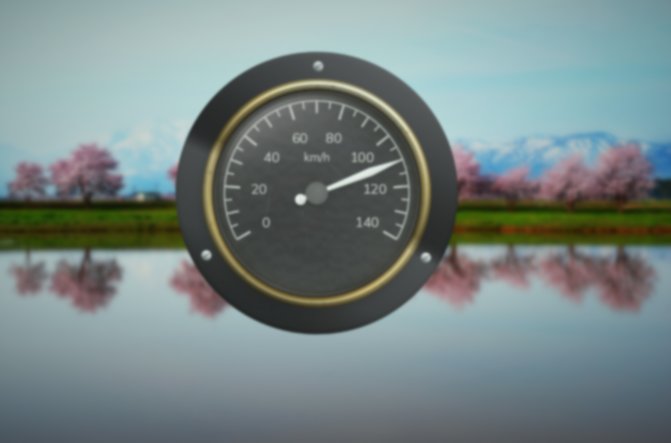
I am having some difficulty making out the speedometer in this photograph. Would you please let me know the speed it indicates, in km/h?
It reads 110 km/h
